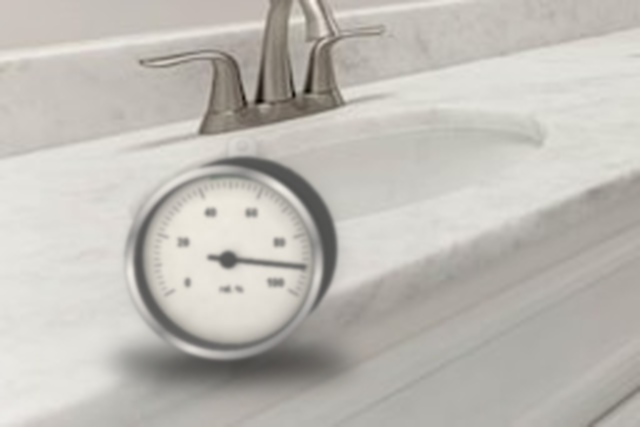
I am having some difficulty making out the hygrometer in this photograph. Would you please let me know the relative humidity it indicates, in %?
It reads 90 %
